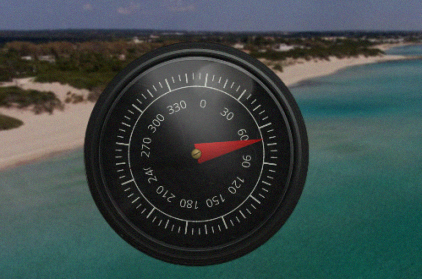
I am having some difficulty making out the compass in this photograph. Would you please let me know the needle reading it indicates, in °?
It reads 70 °
